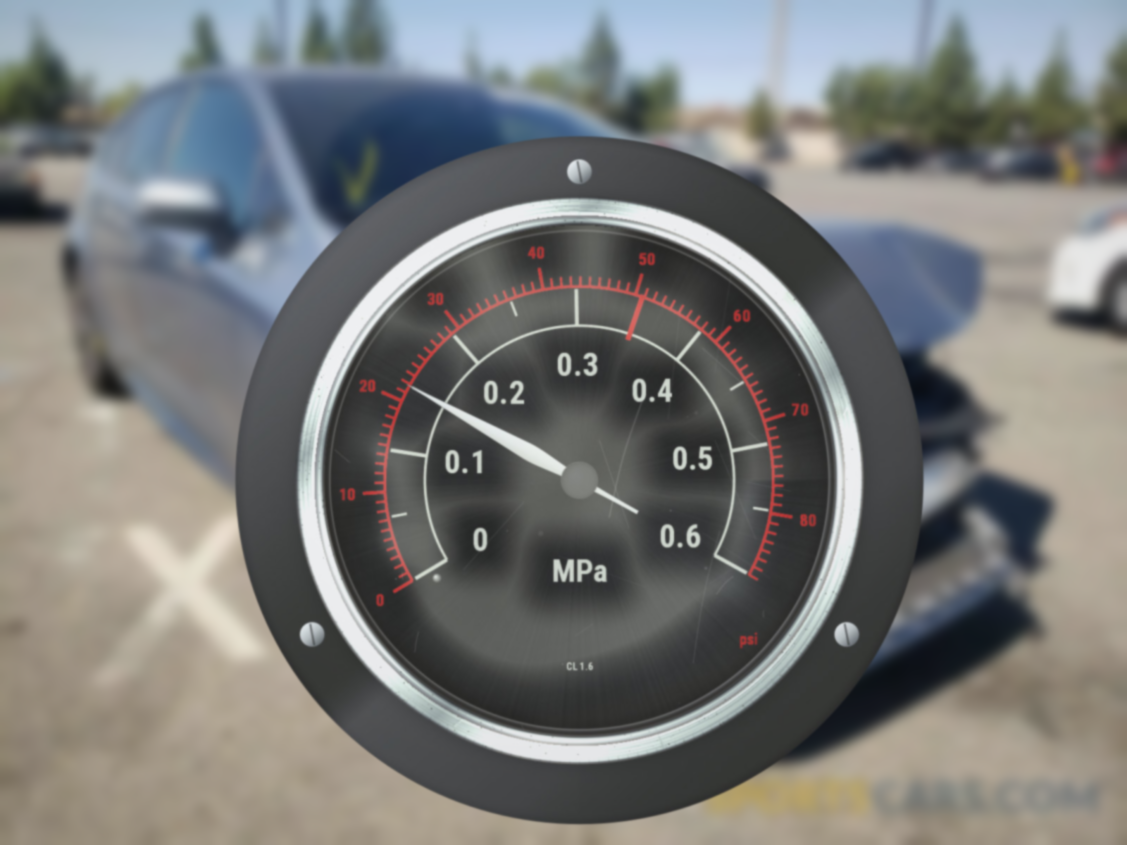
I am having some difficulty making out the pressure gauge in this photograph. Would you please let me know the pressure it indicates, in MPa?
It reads 0.15 MPa
